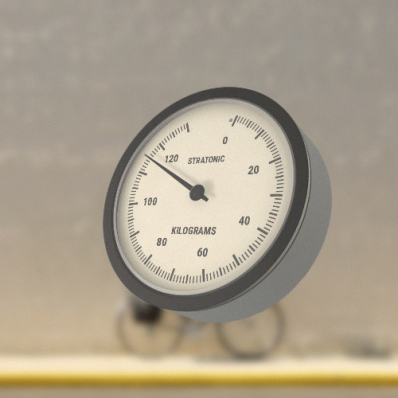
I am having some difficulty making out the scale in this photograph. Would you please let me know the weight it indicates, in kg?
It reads 115 kg
